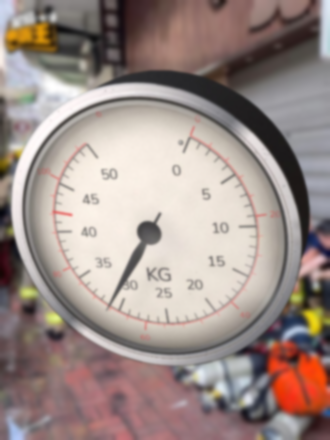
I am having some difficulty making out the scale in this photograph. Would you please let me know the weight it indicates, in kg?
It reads 31 kg
